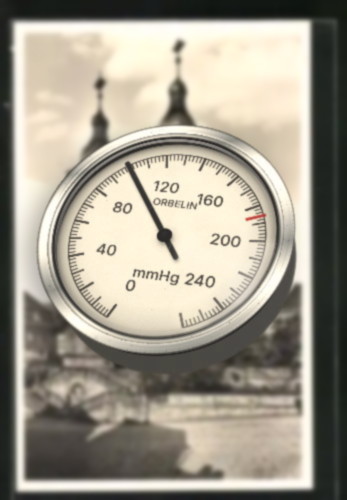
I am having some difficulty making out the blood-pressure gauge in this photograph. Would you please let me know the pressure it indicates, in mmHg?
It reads 100 mmHg
